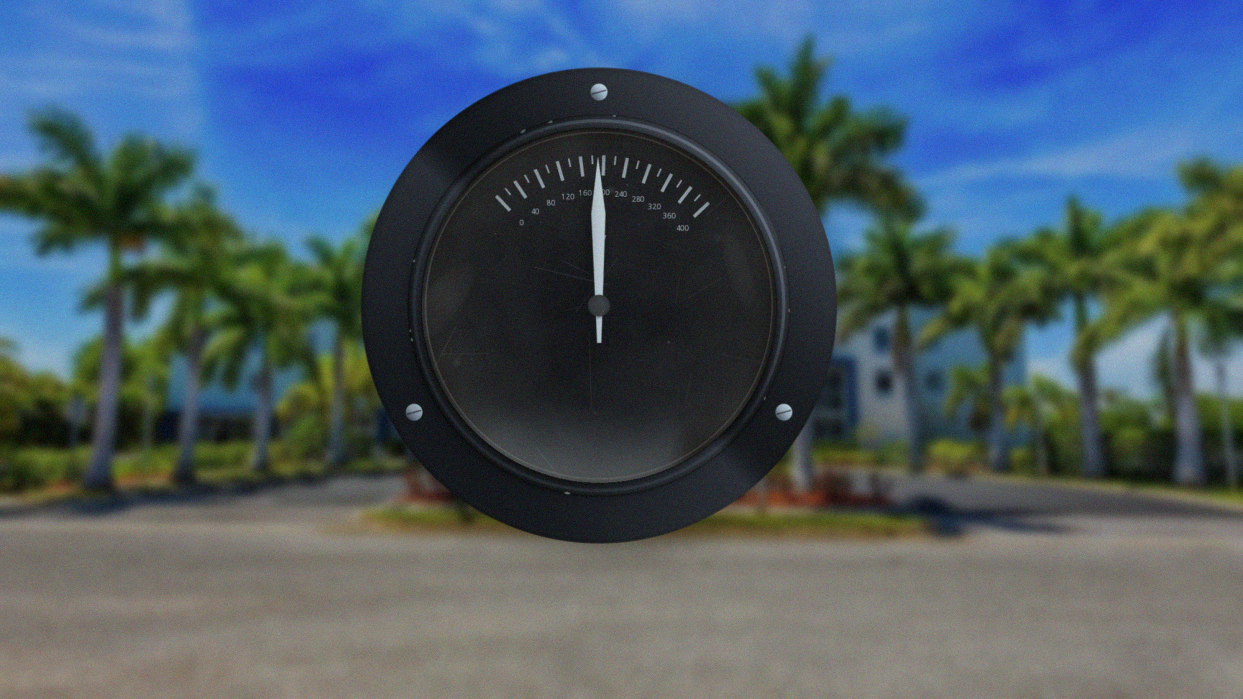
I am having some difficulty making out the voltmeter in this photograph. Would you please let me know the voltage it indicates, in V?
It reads 190 V
